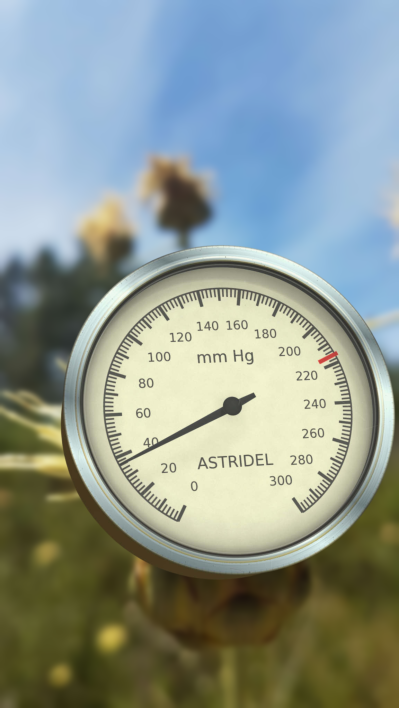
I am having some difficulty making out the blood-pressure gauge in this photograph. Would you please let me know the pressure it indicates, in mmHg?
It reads 36 mmHg
